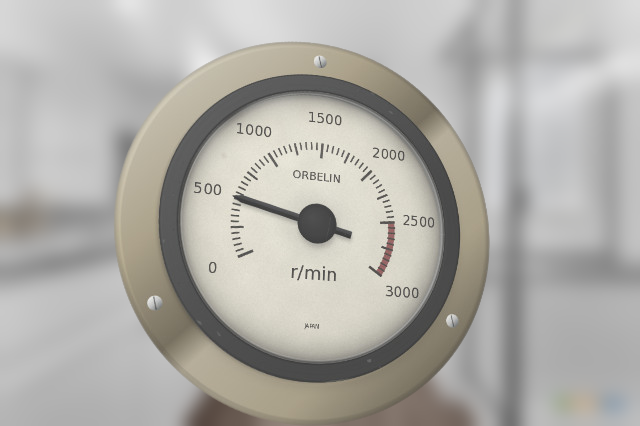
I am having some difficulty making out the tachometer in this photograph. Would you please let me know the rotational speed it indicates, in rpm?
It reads 500 rpm
